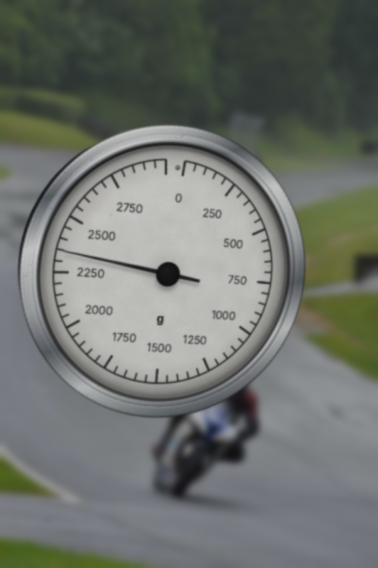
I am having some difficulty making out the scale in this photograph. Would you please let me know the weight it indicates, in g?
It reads 2350 g
